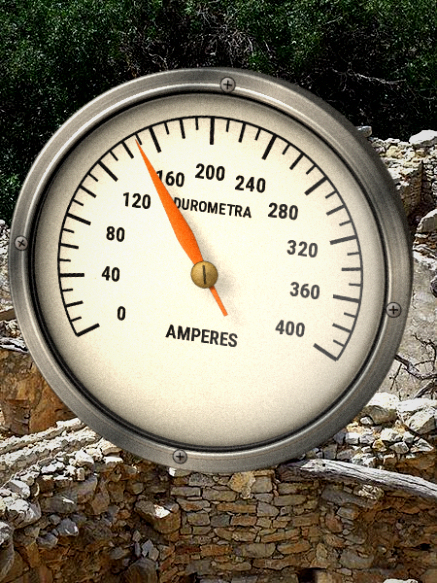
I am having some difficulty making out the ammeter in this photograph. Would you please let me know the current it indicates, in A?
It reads 150 A
